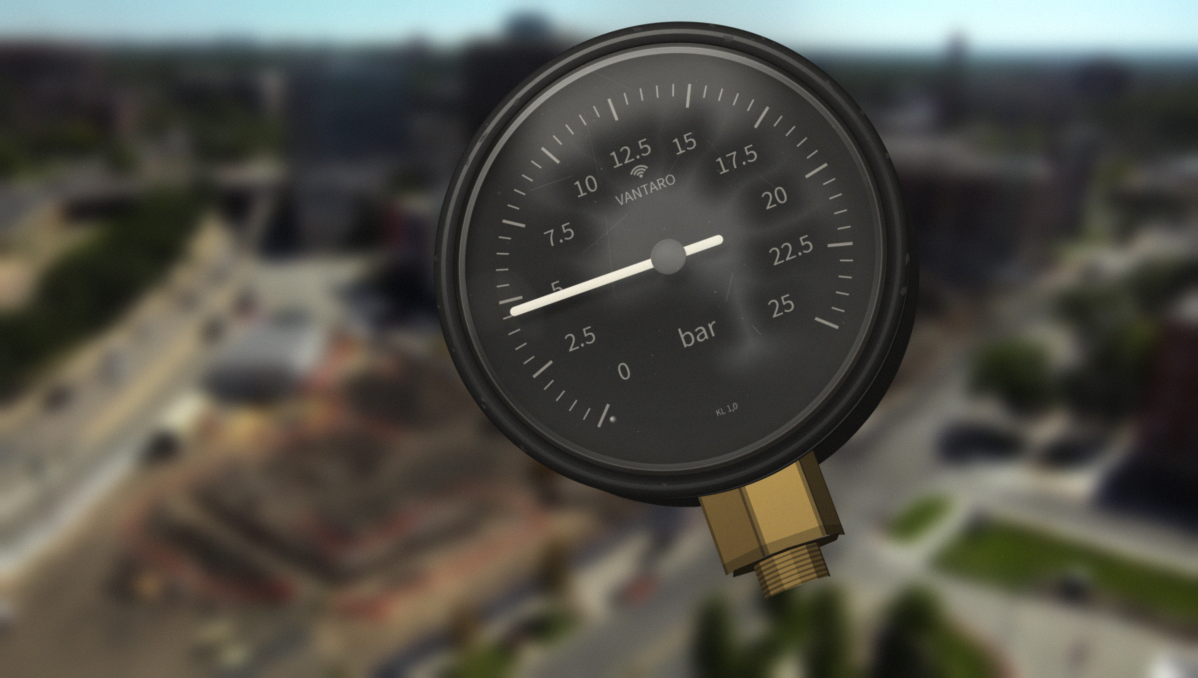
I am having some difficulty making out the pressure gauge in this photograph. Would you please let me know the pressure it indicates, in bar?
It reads 4.5 bar
